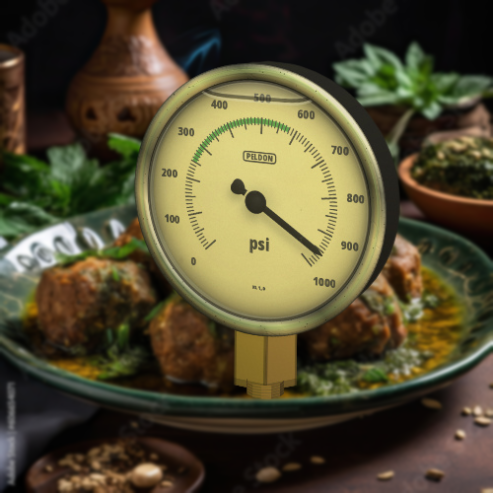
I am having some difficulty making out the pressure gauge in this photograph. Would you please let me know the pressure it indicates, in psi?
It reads 950 psi
